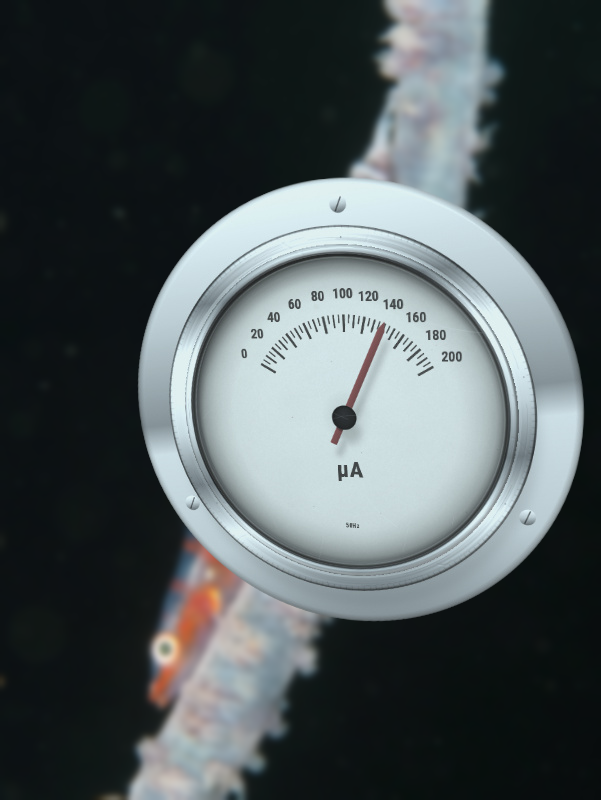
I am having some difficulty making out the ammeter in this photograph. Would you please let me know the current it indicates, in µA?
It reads 140 µA
